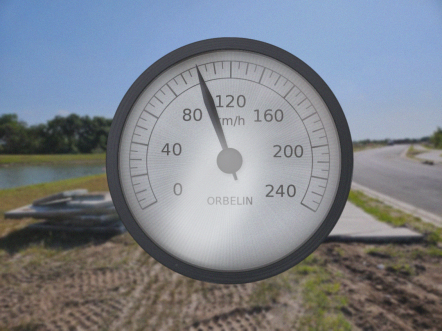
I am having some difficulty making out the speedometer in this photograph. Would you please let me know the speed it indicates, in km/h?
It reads 100 km/h
